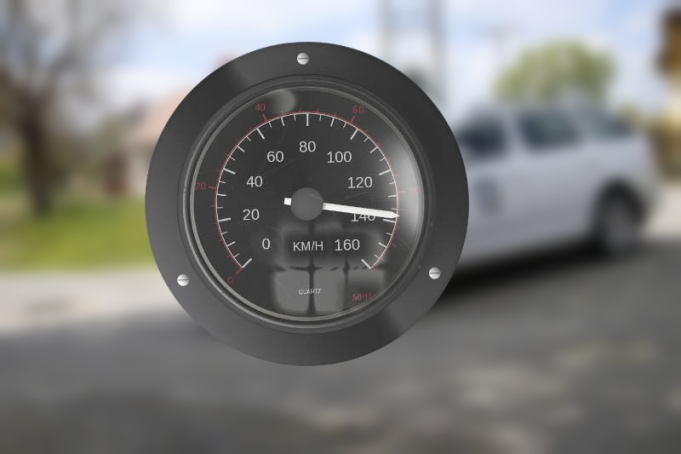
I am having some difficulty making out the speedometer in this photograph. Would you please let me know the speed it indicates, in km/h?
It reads 137.5 km/h
